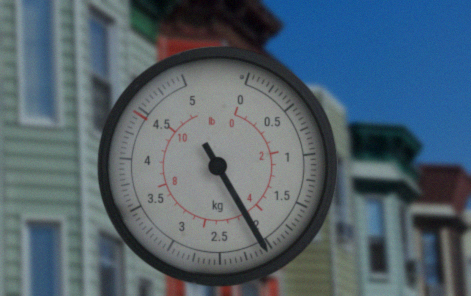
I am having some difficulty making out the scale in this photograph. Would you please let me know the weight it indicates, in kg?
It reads 2.05 kg
